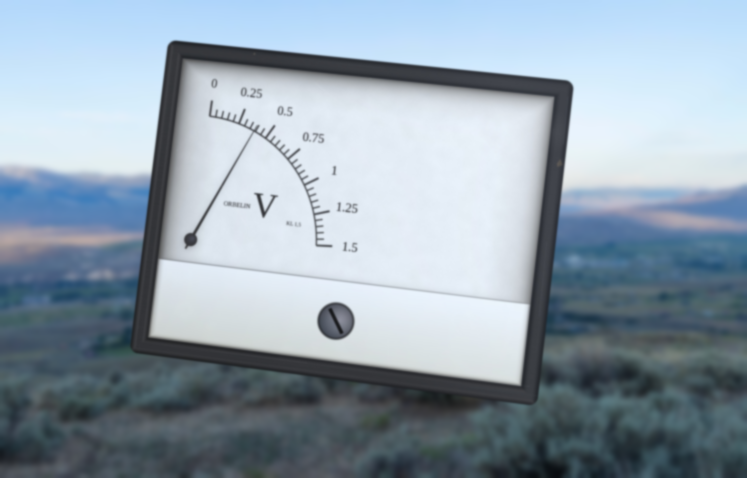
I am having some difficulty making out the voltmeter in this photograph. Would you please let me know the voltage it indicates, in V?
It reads 0.4 V
